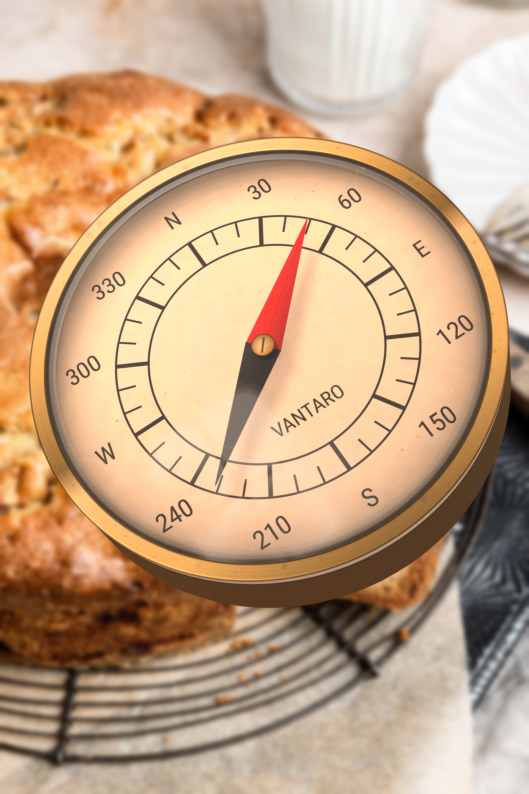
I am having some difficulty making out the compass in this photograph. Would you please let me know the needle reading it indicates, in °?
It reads 50 °
